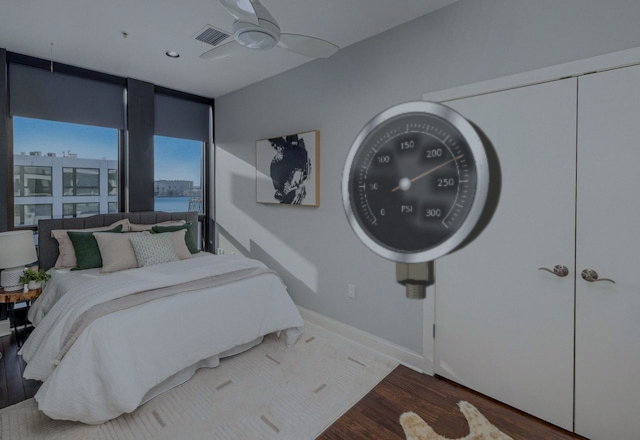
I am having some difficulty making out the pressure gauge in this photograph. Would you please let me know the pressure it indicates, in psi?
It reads 225 psi
